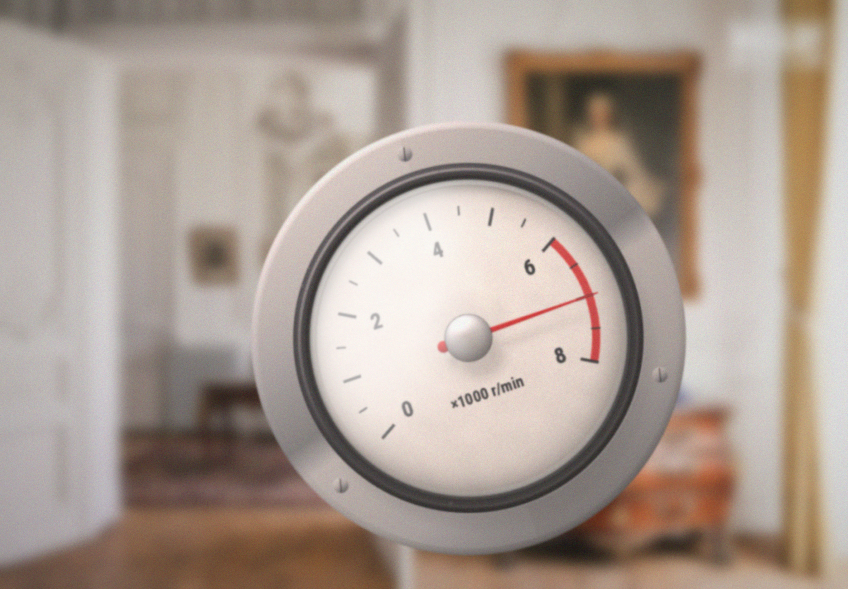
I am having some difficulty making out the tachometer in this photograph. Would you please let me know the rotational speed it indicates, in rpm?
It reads 7000 rpm
